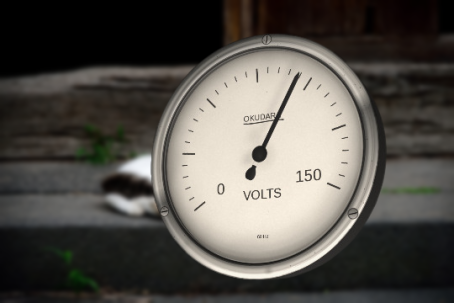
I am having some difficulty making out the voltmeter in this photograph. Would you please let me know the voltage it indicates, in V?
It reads 95 V
